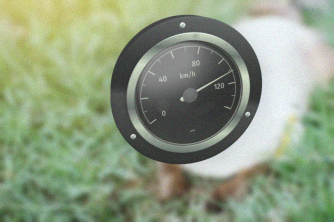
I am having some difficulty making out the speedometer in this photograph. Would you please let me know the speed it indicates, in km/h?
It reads 110 km/h
